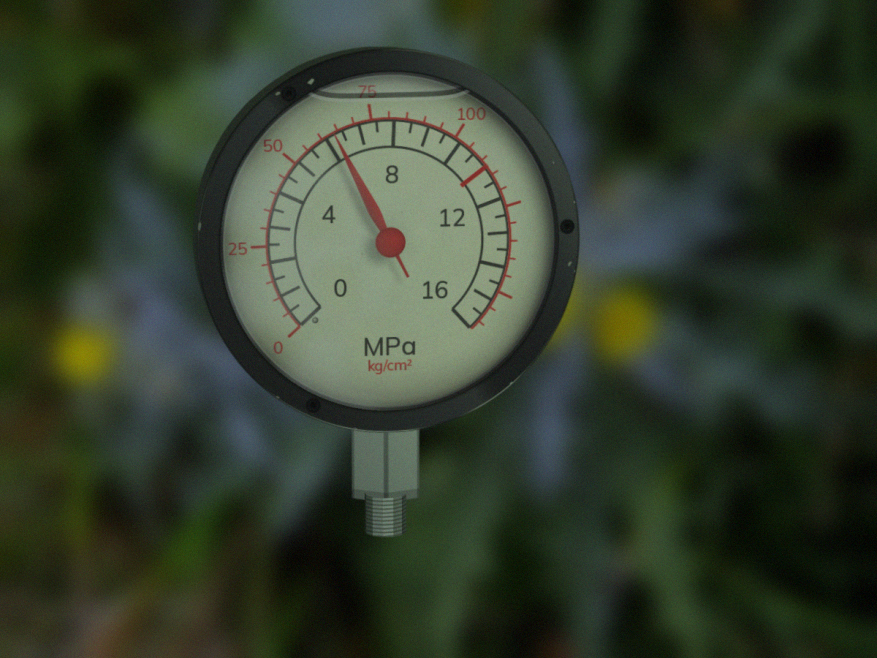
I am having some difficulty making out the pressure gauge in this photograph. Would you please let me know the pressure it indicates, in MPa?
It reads 6.25 MPa
